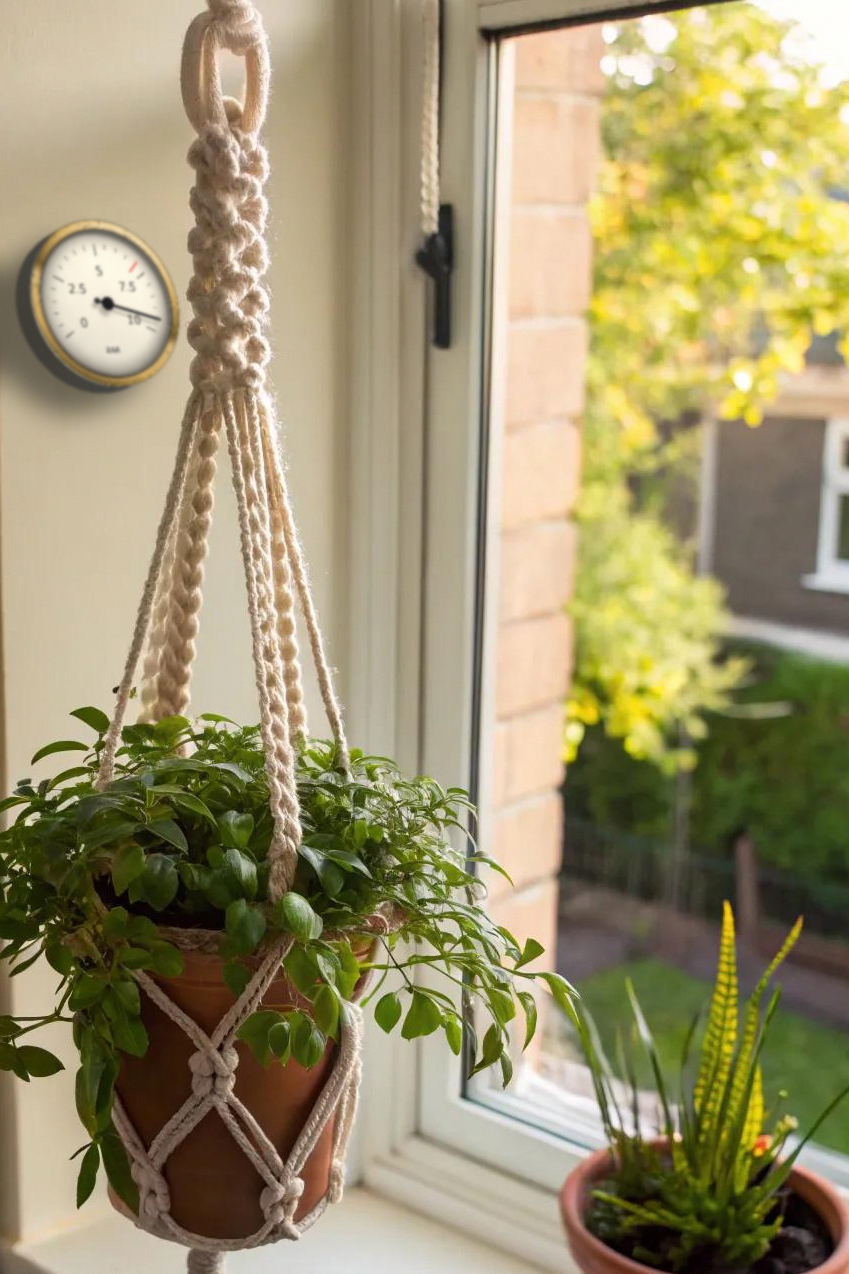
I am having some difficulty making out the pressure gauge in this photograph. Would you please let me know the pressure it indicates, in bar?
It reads 9.5 bar
